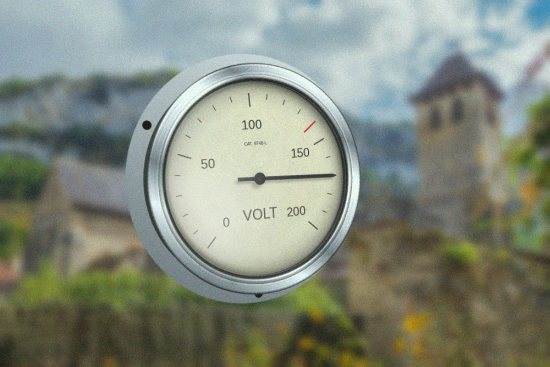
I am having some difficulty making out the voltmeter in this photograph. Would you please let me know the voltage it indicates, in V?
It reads 170 V
